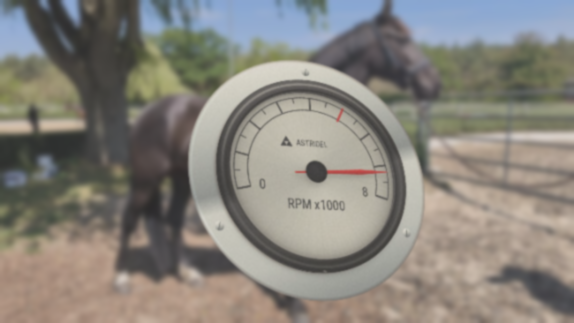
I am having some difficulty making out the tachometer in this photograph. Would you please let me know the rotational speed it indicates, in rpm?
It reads 7250 rpm
